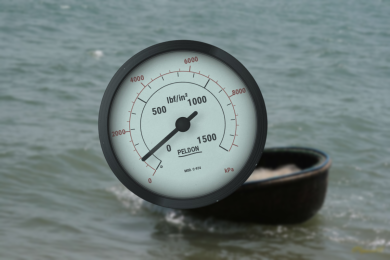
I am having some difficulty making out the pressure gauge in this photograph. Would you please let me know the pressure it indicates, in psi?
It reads 100 psi
